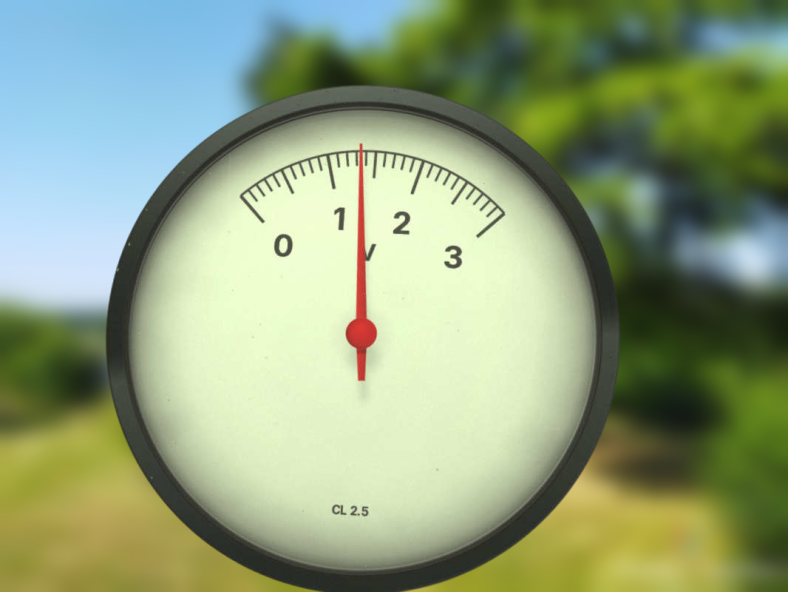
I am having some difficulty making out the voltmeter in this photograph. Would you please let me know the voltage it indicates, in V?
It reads 1.35 V
